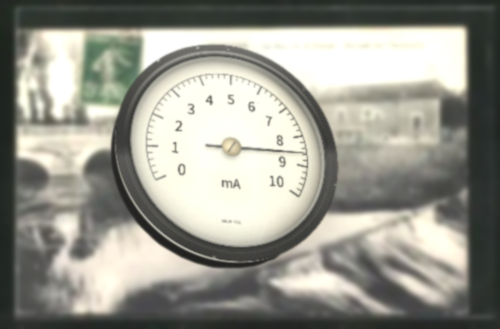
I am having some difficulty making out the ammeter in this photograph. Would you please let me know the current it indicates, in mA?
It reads 8.6 mA
